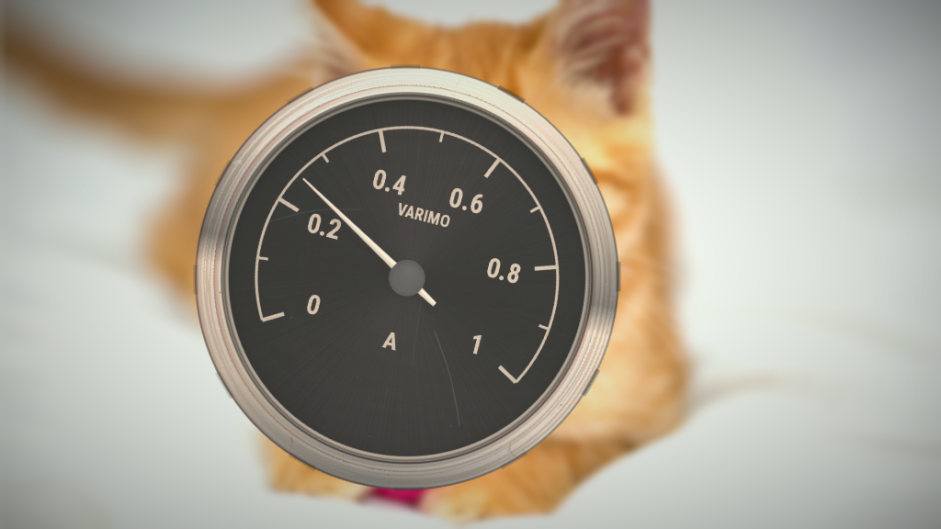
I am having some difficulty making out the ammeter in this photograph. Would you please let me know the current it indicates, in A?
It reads 0.25 A
